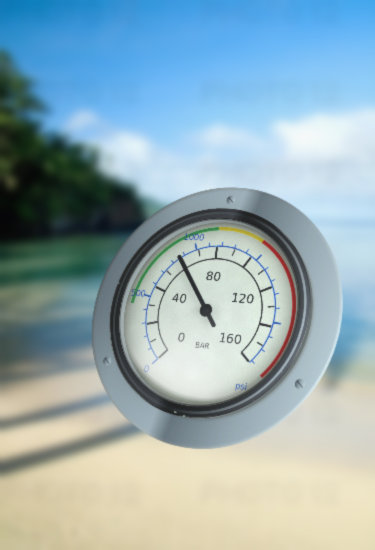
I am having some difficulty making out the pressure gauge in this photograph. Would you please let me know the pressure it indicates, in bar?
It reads 60 bar
